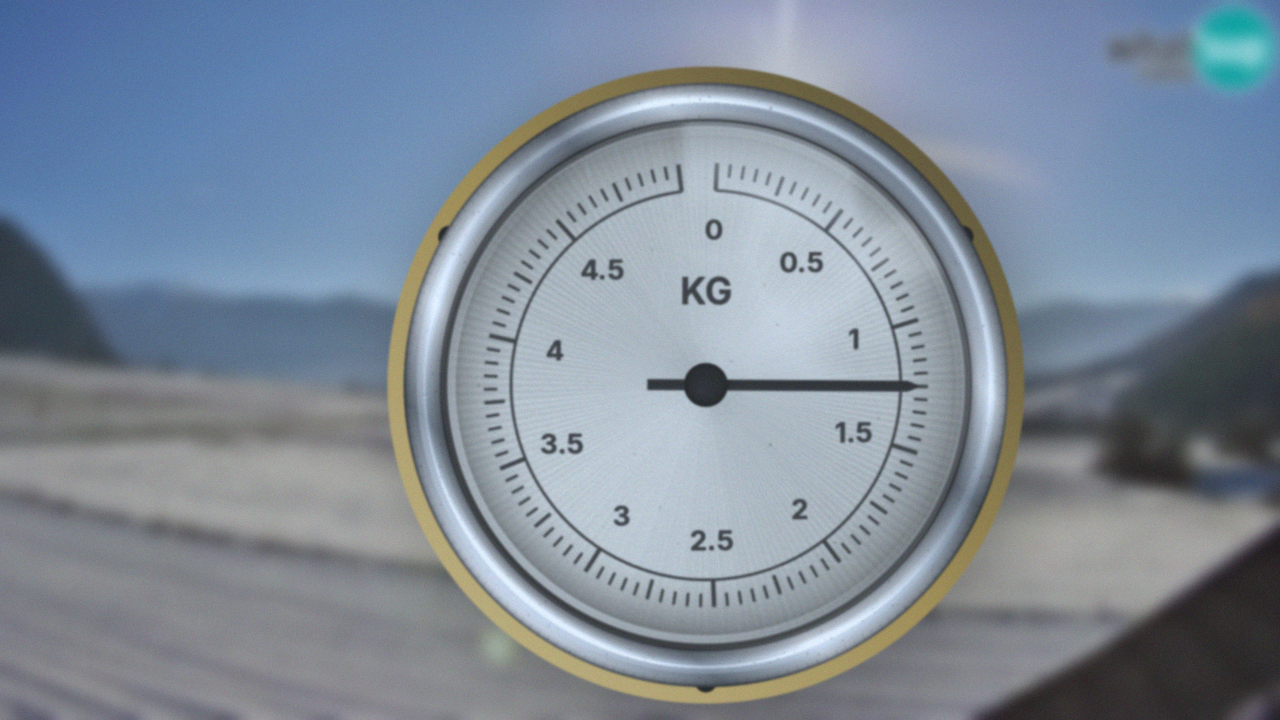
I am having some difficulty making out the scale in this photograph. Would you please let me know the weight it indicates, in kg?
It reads 1.25 kg
